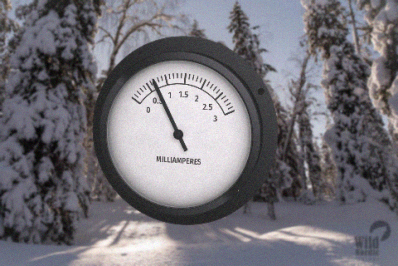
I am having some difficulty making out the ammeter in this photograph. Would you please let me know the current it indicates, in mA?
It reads 0.7 mA
